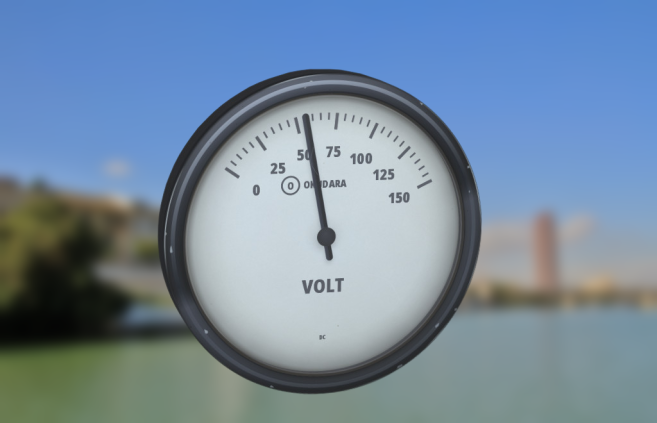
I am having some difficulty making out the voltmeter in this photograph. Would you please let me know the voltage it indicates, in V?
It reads 55 V
